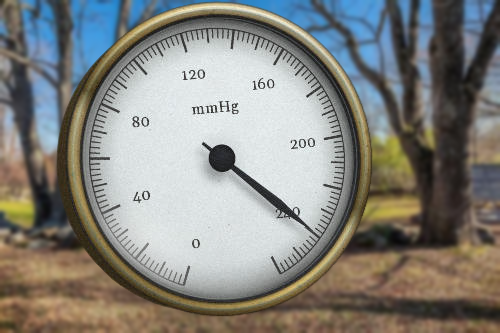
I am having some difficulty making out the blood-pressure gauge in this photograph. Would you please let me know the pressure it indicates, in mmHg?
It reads 240 mmHg
